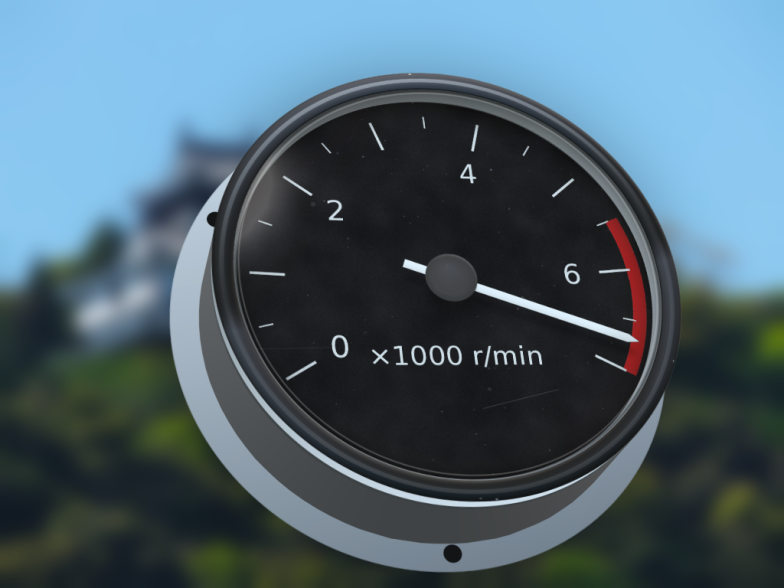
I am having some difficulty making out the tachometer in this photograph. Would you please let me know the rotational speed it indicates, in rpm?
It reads 6750 rpm
